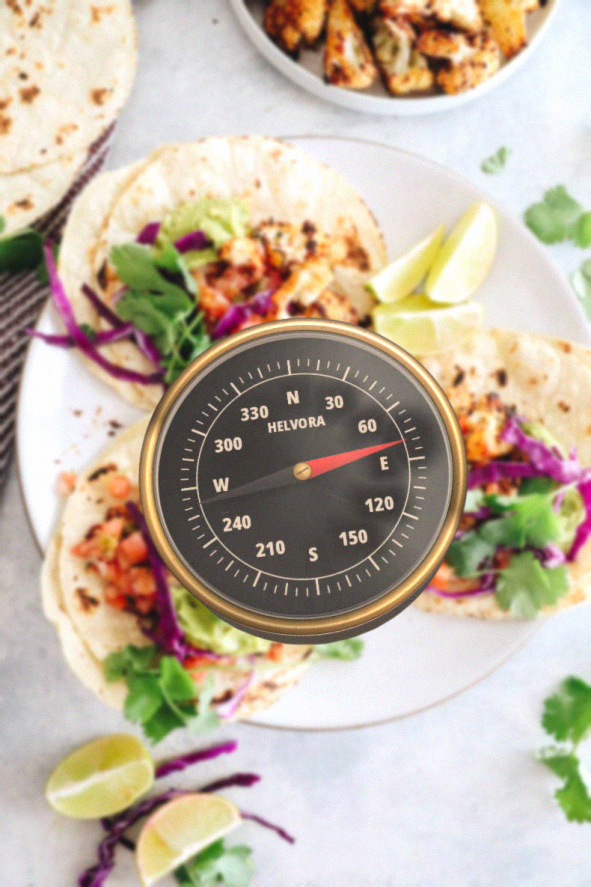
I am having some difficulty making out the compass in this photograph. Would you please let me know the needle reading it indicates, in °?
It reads 80 °
